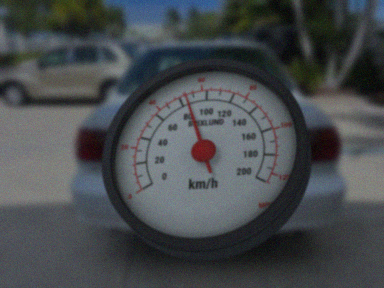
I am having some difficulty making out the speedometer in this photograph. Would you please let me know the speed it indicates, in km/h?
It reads 85 km/h
